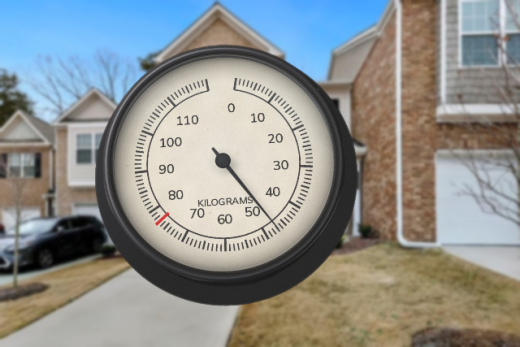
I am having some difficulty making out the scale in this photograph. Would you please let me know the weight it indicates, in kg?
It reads 47 kg
